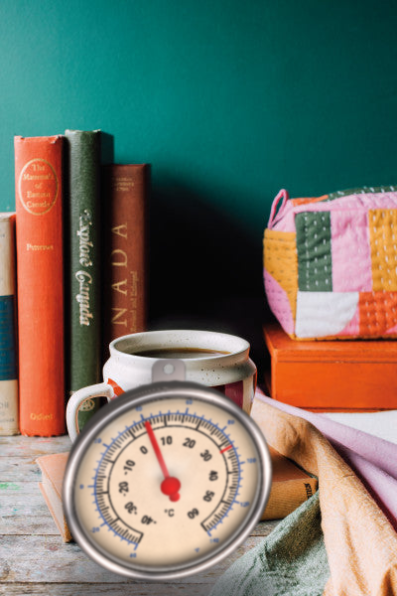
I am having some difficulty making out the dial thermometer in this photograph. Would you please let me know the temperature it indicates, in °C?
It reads 5 °C
